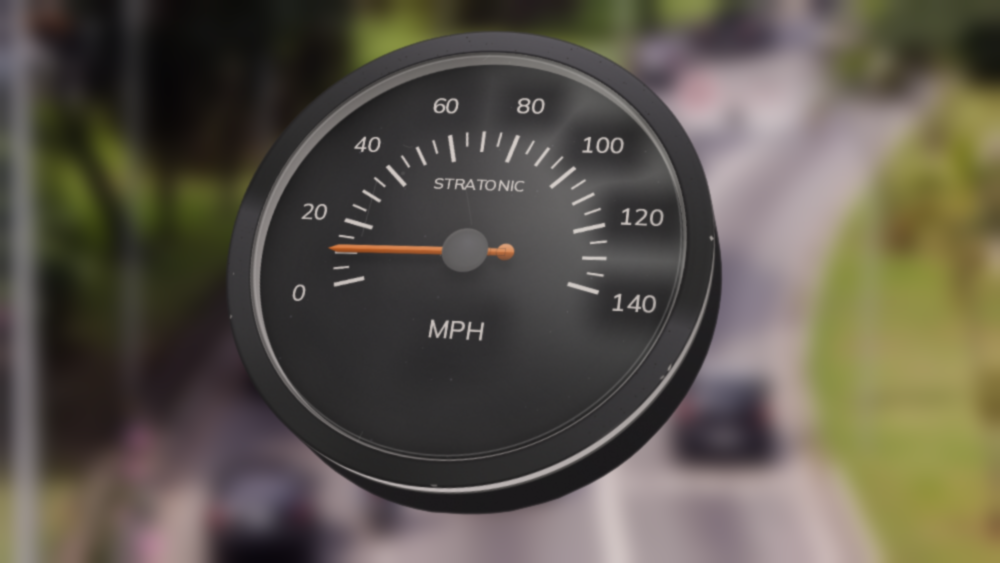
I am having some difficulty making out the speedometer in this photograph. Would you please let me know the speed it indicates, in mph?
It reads 10 mph
